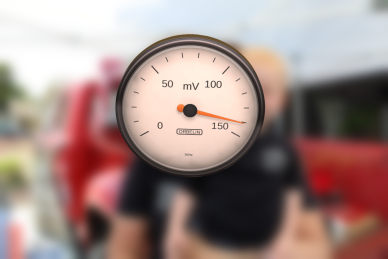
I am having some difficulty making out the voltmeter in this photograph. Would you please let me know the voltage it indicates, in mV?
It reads 140 mV
